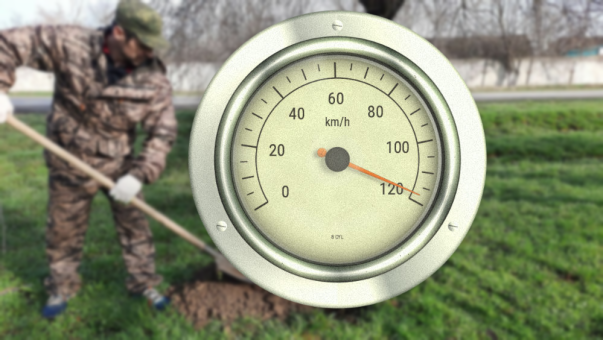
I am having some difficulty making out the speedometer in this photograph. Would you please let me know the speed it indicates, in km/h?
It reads 117.5 km/h
